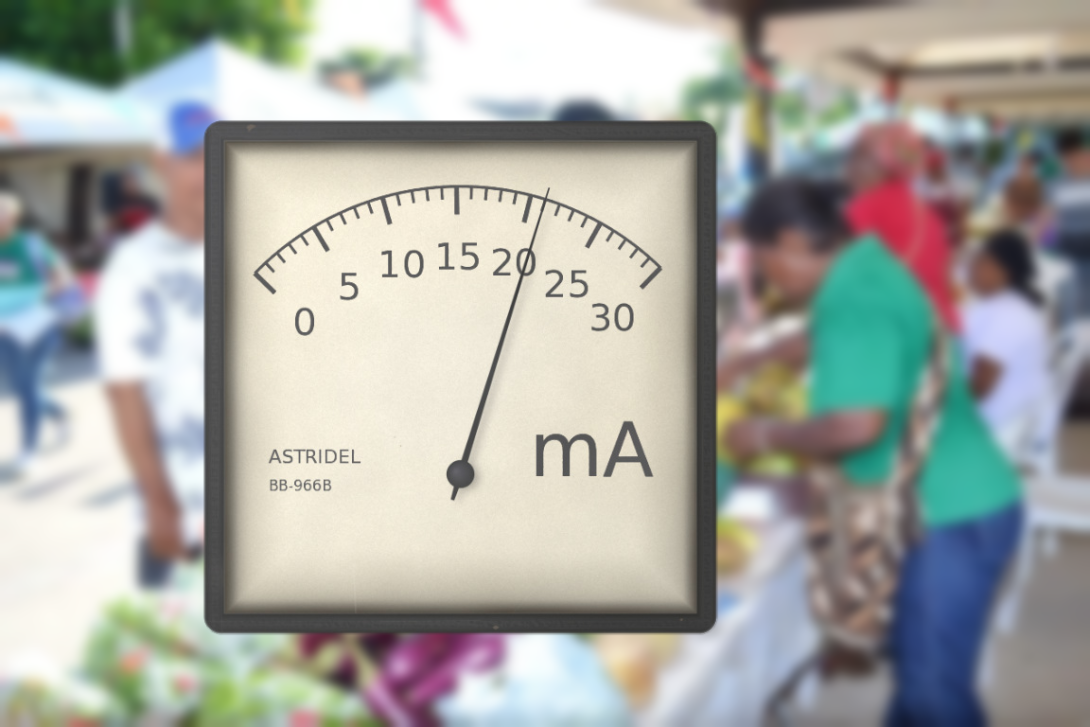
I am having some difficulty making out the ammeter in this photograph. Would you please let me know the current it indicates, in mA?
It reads 21 mA
